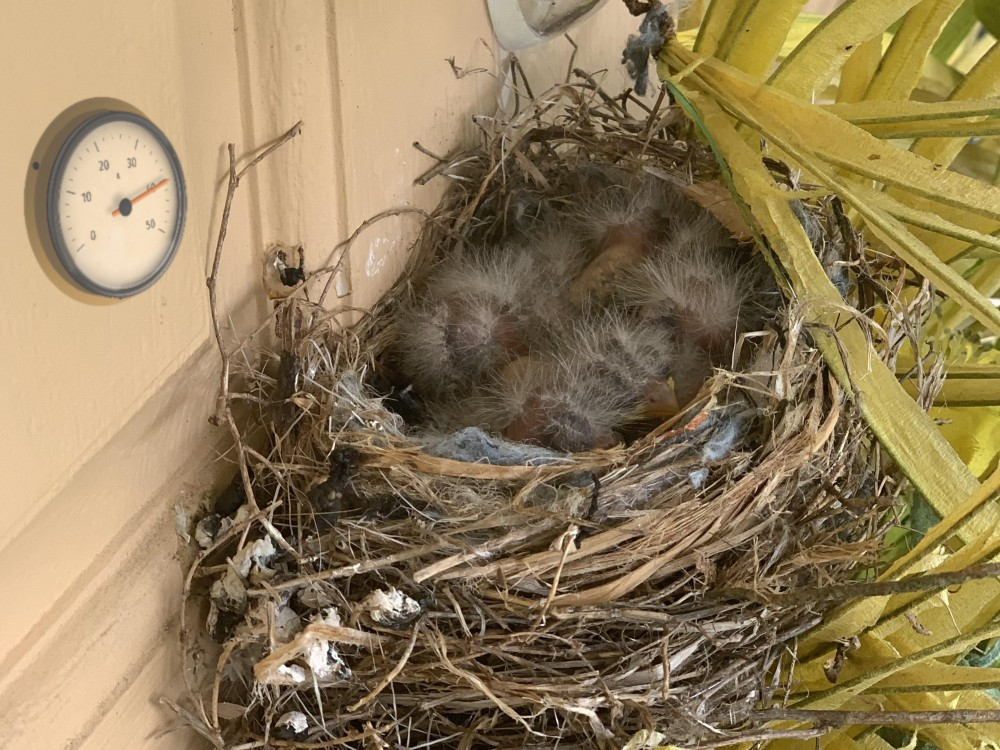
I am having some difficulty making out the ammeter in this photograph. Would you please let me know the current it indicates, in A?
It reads 40 A
